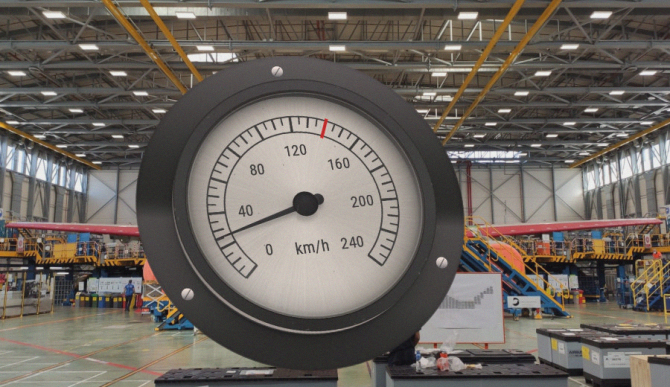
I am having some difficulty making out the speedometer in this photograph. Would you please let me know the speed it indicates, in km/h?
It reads 25 km/h
